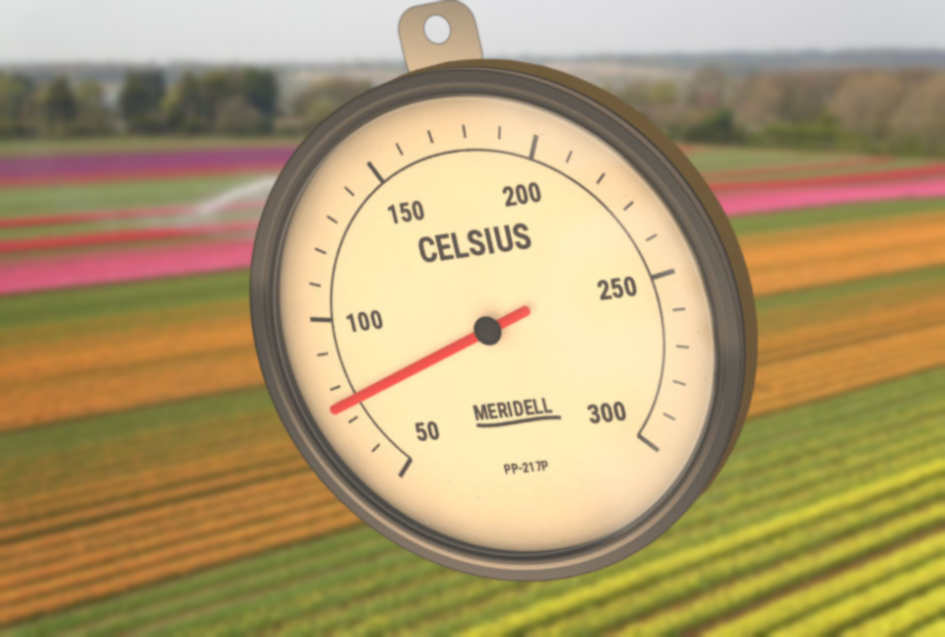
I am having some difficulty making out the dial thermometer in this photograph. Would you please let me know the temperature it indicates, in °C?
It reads 75 °C
